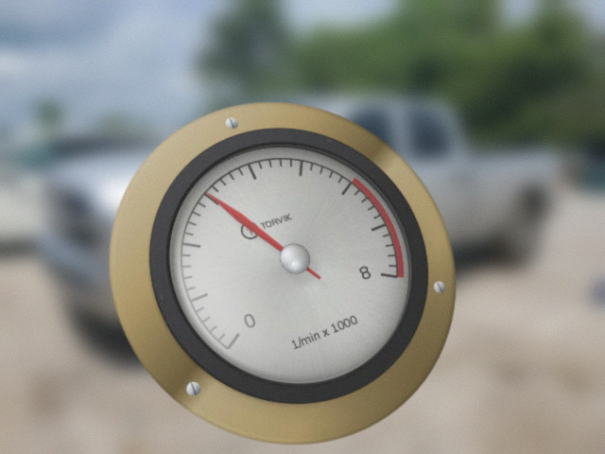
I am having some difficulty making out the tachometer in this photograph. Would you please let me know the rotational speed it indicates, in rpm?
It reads 3000 rpm
